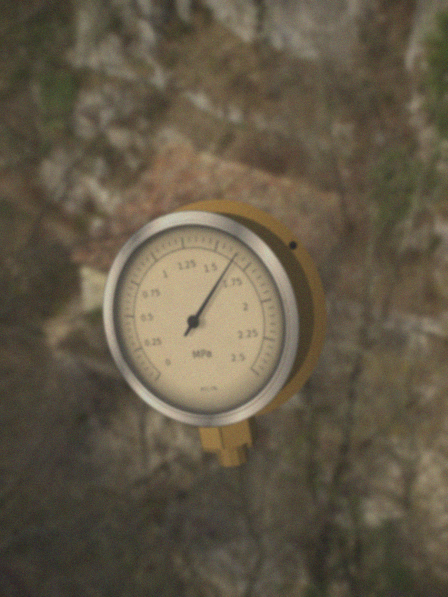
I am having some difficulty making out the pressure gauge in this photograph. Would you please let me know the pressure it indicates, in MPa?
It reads 1.65 MPa
